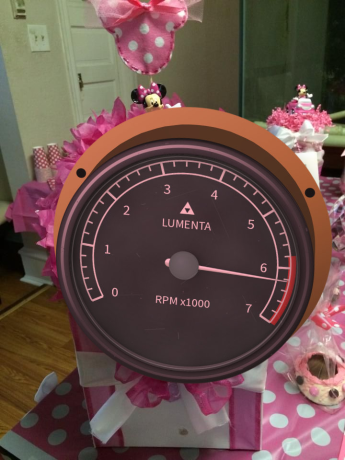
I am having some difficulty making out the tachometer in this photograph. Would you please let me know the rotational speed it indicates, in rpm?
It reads 6200 rpm
